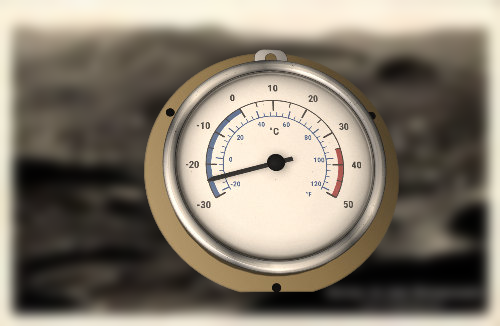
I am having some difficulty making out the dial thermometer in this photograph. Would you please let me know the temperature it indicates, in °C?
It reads -25 °C
